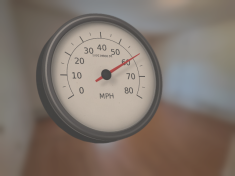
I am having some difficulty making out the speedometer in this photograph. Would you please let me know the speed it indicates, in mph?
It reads 60 mph
